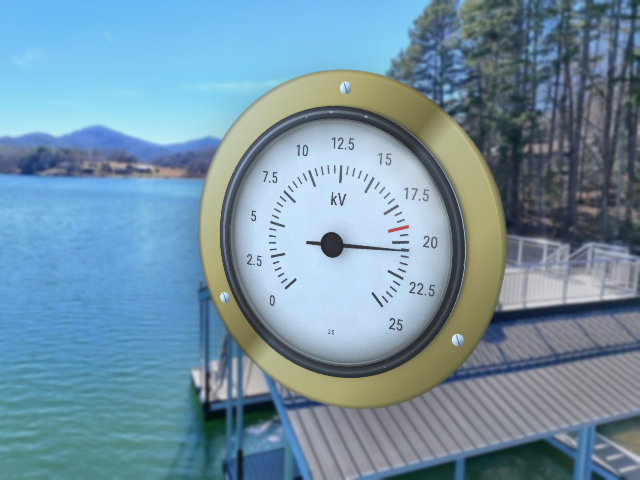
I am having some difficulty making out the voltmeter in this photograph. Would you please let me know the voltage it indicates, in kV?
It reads 20.5 kV
